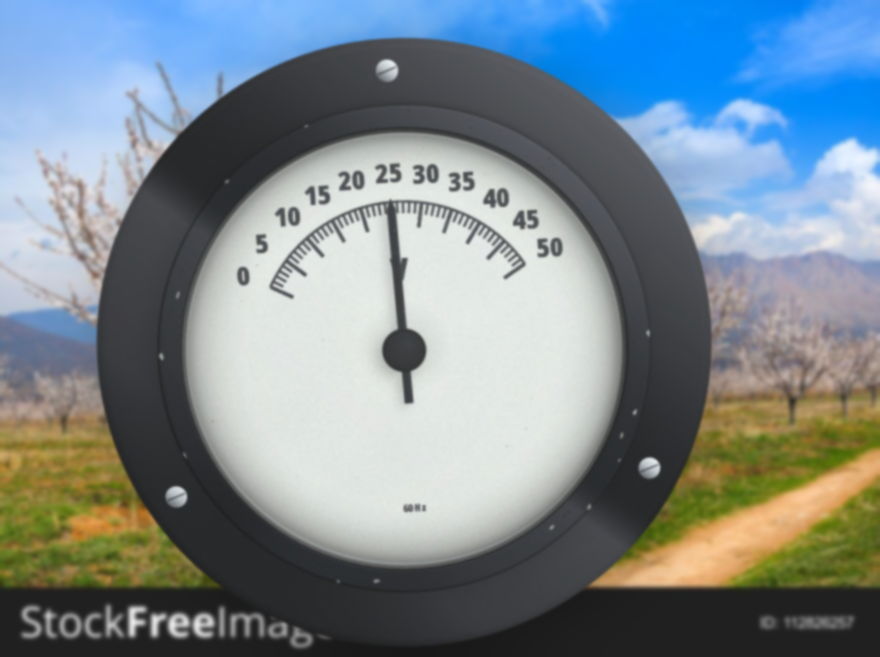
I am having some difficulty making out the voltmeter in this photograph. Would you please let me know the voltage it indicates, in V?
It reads 25 V
